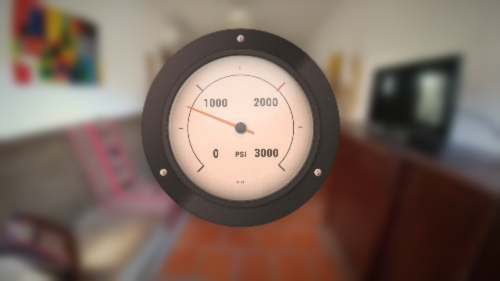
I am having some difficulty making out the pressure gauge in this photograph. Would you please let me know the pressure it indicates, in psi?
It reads 750 psi
